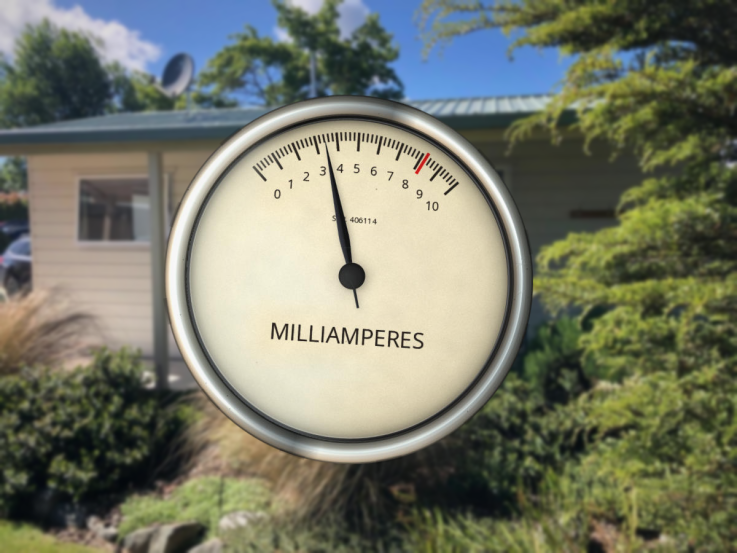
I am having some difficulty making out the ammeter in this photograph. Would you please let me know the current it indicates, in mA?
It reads 3.4 mA
